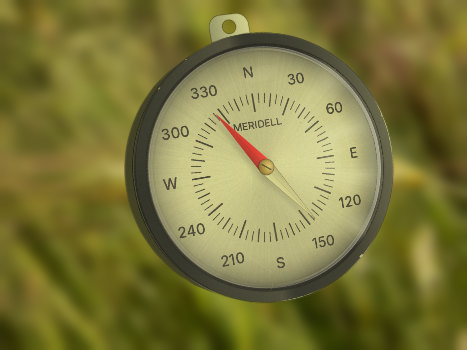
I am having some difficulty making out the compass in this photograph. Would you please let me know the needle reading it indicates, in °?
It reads 325 °
